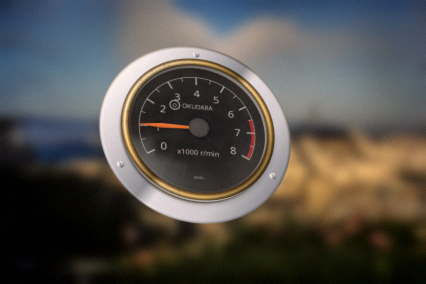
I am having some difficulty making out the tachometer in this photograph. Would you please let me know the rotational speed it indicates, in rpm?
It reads 1000 rpm
